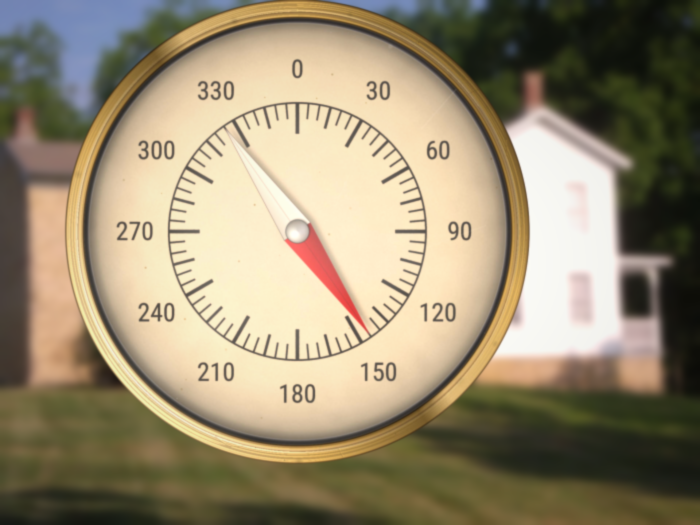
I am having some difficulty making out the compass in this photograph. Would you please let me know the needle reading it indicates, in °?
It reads 145 °
